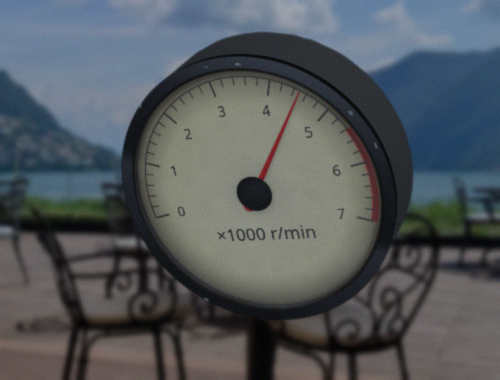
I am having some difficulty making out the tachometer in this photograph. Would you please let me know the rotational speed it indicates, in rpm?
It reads 4500 rpm
